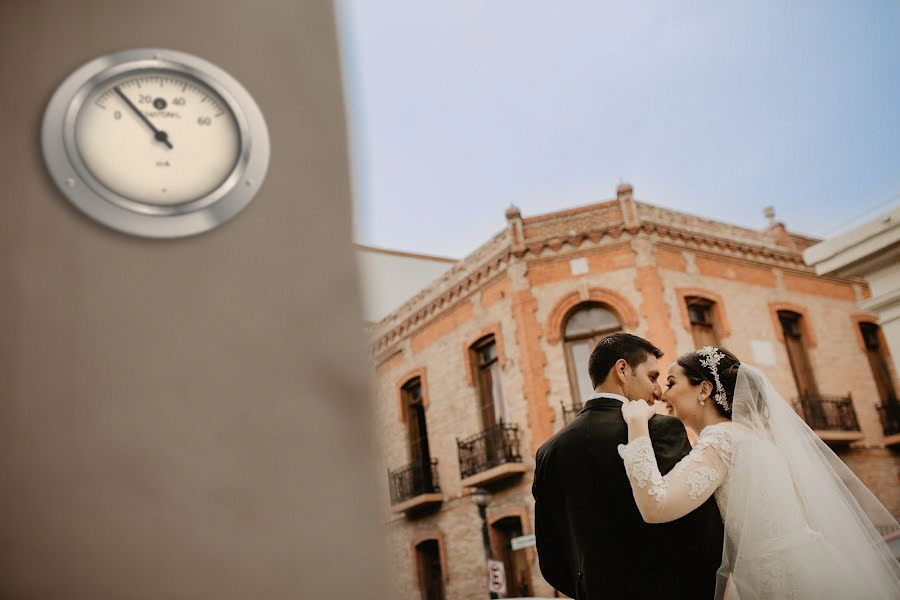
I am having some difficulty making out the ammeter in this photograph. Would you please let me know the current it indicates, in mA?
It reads 10 mA
